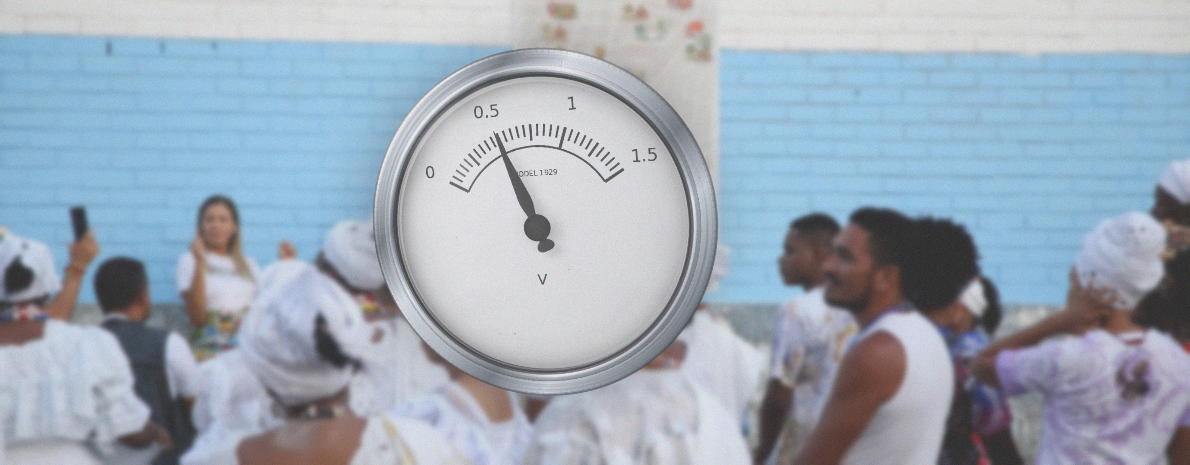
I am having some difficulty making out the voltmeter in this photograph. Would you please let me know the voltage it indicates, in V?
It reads 0.5 V
